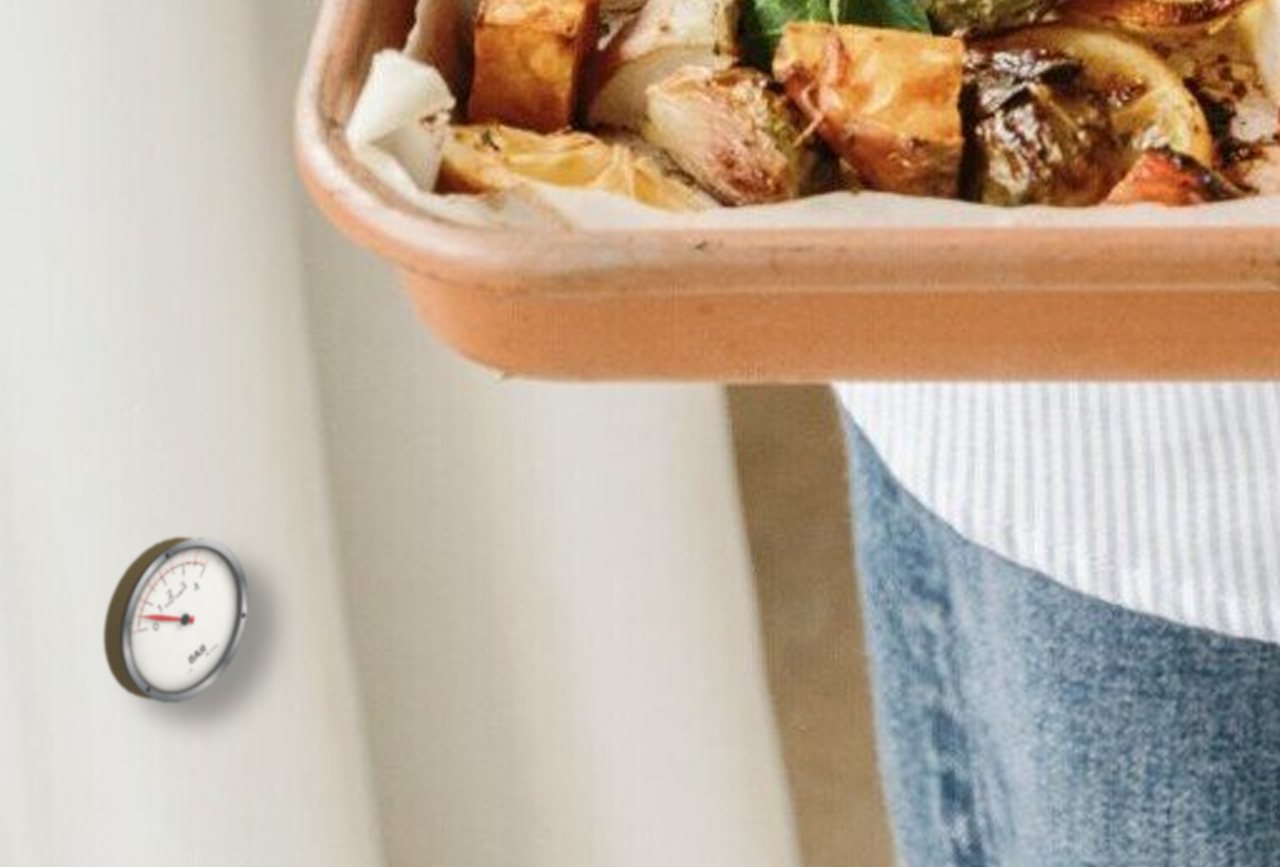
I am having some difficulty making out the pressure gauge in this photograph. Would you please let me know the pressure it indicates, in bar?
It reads 0.5 bar
